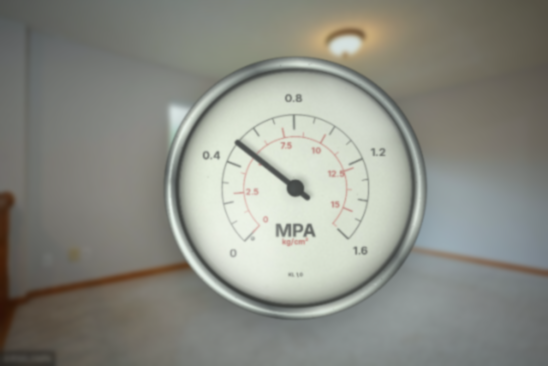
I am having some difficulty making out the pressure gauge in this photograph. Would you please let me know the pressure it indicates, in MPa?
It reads 0.5 MPa
